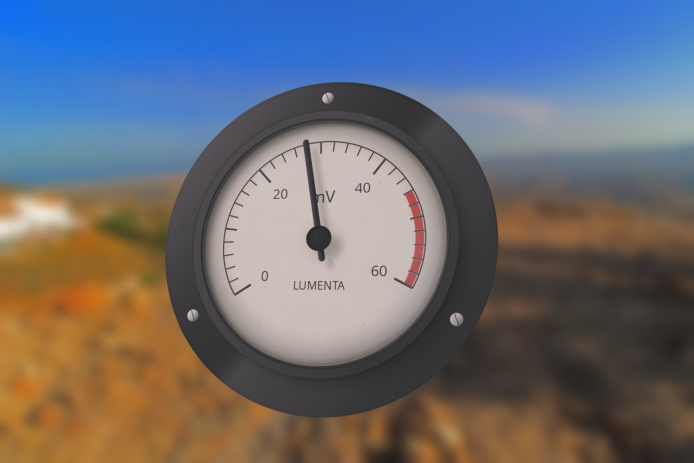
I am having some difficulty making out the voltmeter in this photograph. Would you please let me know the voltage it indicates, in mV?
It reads 28 mV
